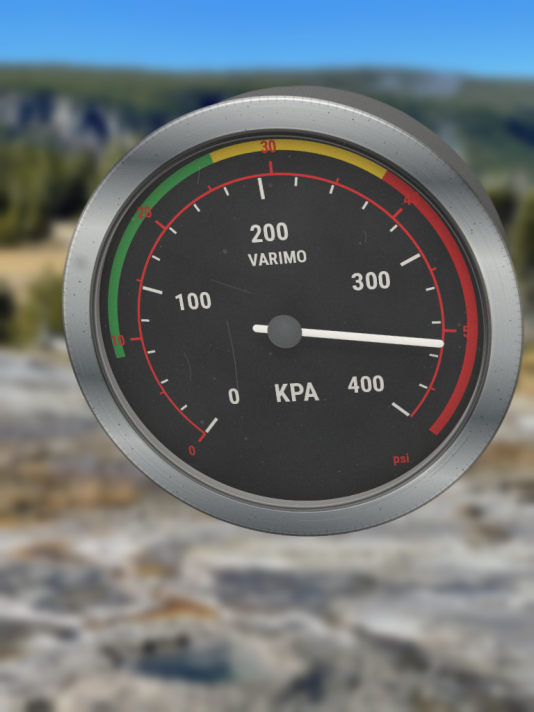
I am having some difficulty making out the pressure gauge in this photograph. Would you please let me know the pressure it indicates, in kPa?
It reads 350 kPa
